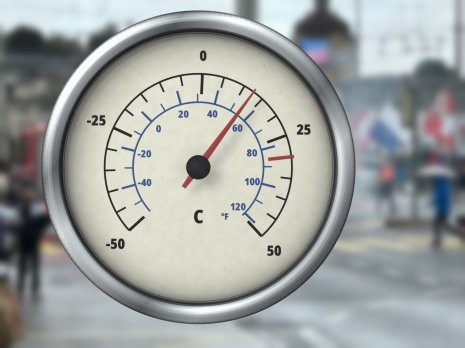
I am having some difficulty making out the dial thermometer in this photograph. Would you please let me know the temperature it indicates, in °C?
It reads 12.5 °C
